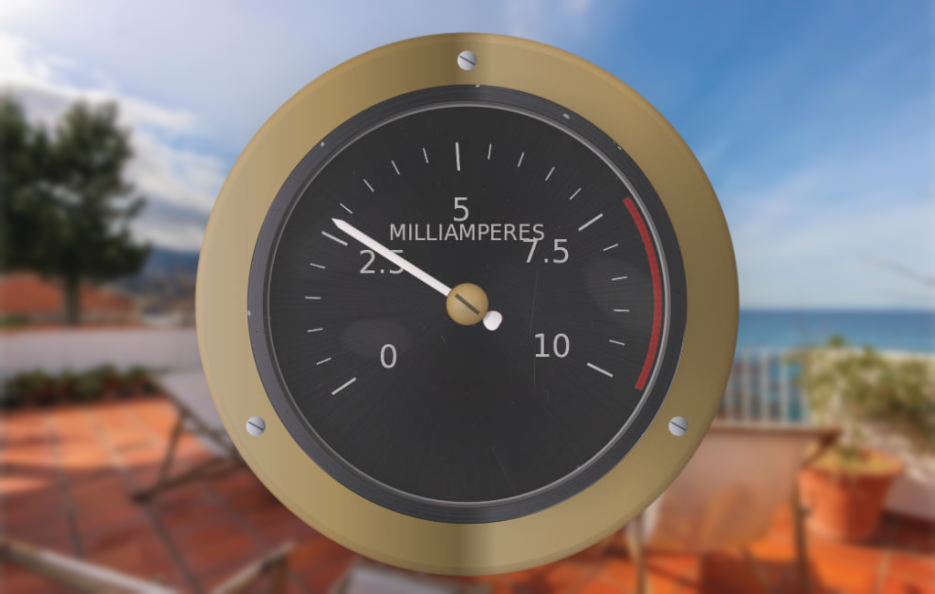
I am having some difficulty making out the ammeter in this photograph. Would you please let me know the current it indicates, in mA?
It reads 2.75 mA
